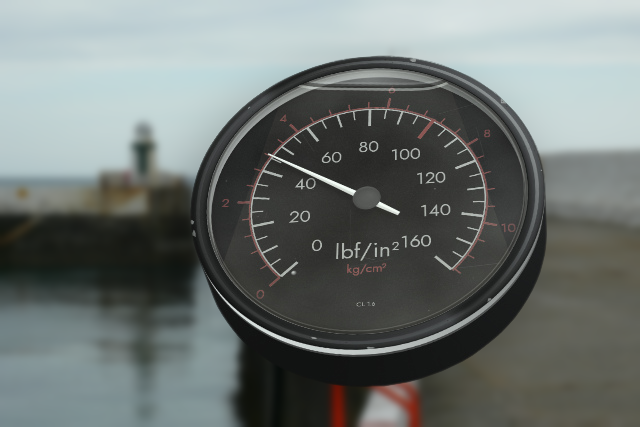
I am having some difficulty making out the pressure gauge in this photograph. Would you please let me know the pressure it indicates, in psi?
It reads 45 psi
